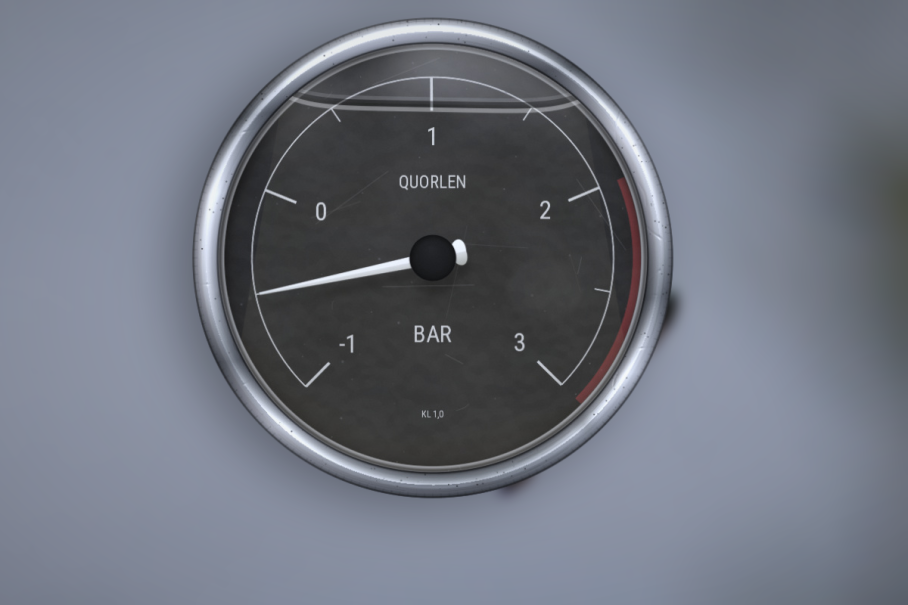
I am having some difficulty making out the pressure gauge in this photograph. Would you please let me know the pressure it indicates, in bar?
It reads -0.5 bar
